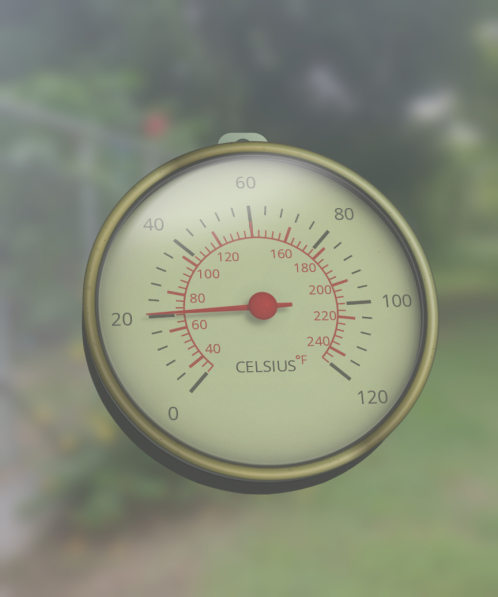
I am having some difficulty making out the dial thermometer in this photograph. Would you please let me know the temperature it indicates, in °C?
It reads 20 °C
